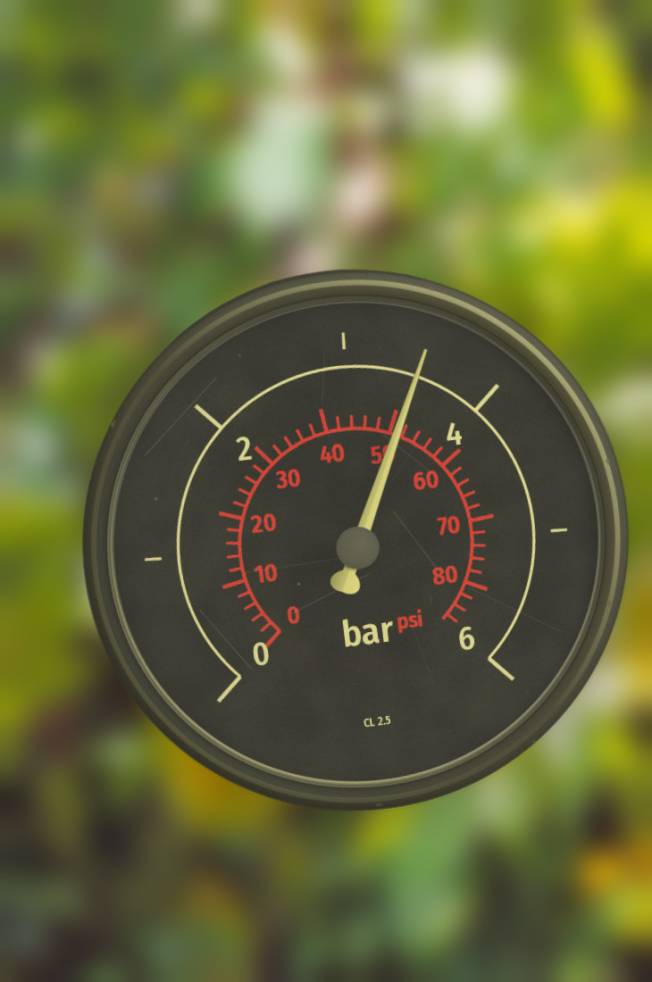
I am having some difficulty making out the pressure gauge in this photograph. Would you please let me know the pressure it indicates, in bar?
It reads 3.5 bar
